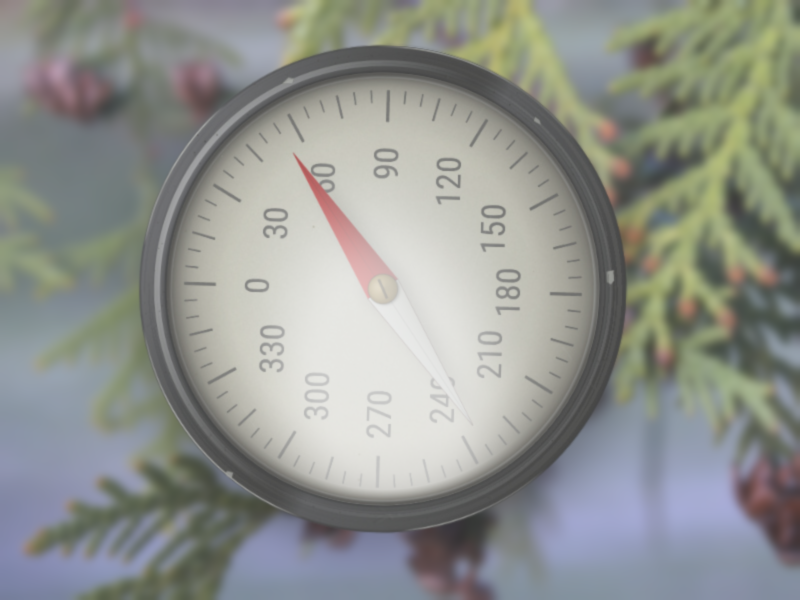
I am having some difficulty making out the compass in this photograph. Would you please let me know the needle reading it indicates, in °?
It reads 55 °
